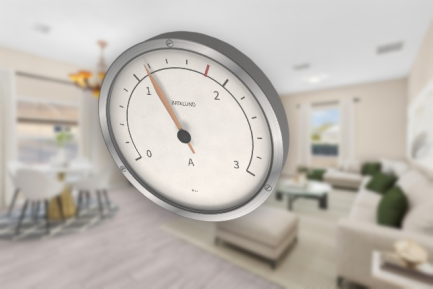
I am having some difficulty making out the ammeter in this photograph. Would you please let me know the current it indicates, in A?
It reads 1.2 A
